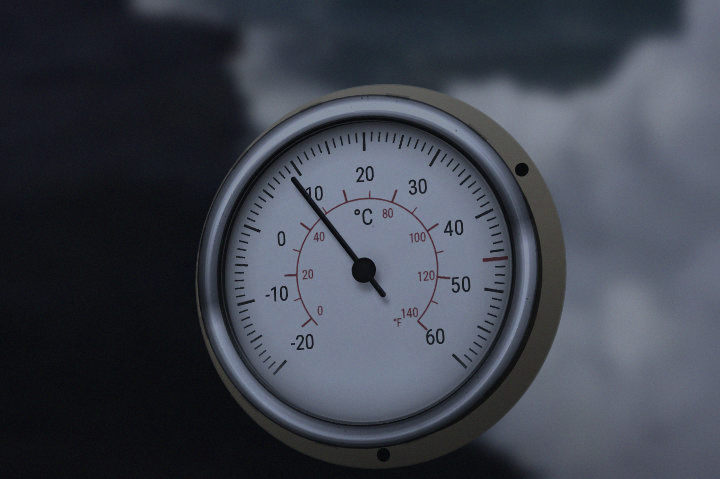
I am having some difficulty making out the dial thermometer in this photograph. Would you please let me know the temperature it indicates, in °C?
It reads 9 °C
